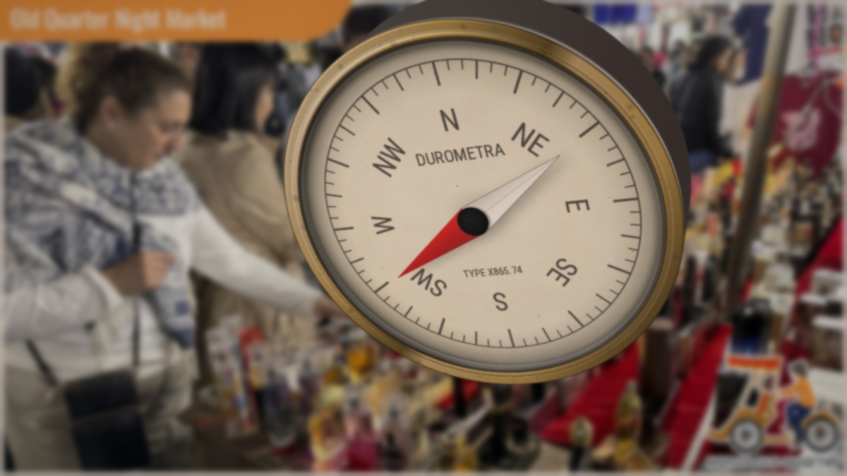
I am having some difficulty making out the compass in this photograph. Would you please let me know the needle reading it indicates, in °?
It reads 240 °
